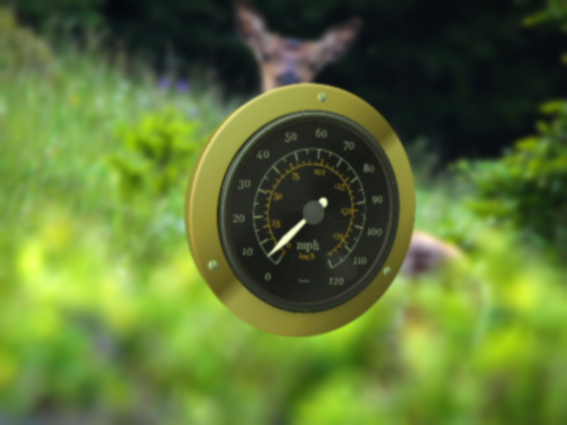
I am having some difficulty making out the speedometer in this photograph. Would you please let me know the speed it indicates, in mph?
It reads 5 mph
